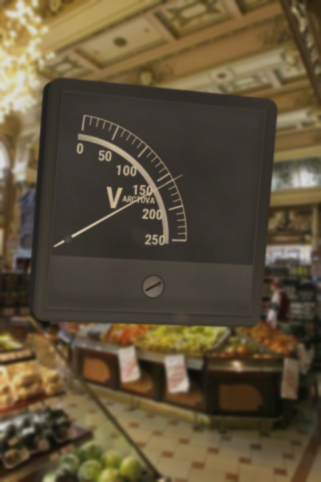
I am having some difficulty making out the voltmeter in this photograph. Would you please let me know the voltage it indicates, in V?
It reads 160 V
